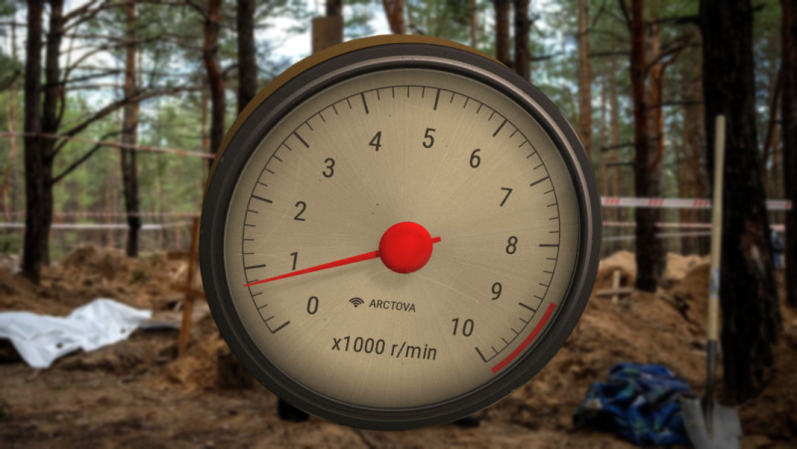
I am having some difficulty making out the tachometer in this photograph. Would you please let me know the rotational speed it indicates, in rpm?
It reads 800 rpm
